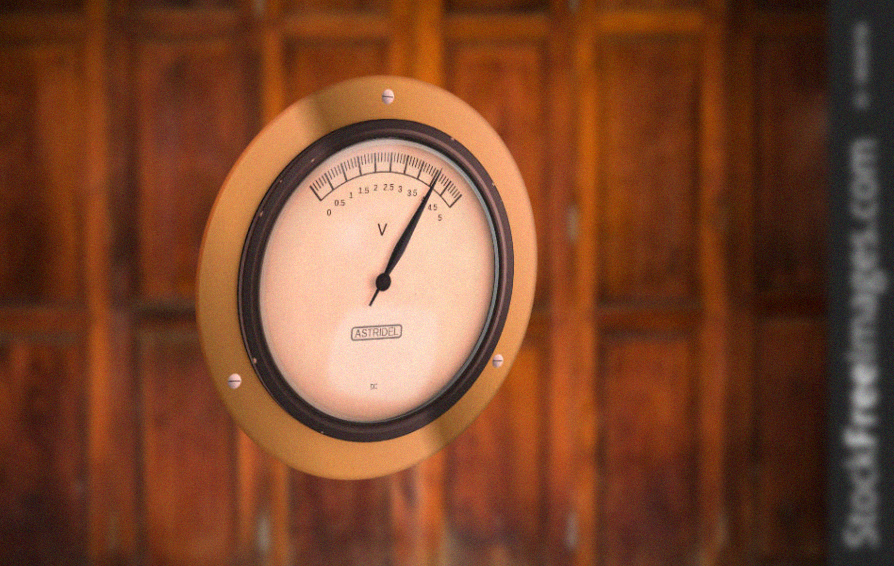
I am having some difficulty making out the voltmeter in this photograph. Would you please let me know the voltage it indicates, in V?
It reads 4 V
